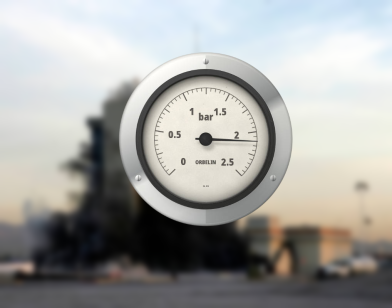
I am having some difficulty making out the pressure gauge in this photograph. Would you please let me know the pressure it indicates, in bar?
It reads 2.1 bar
